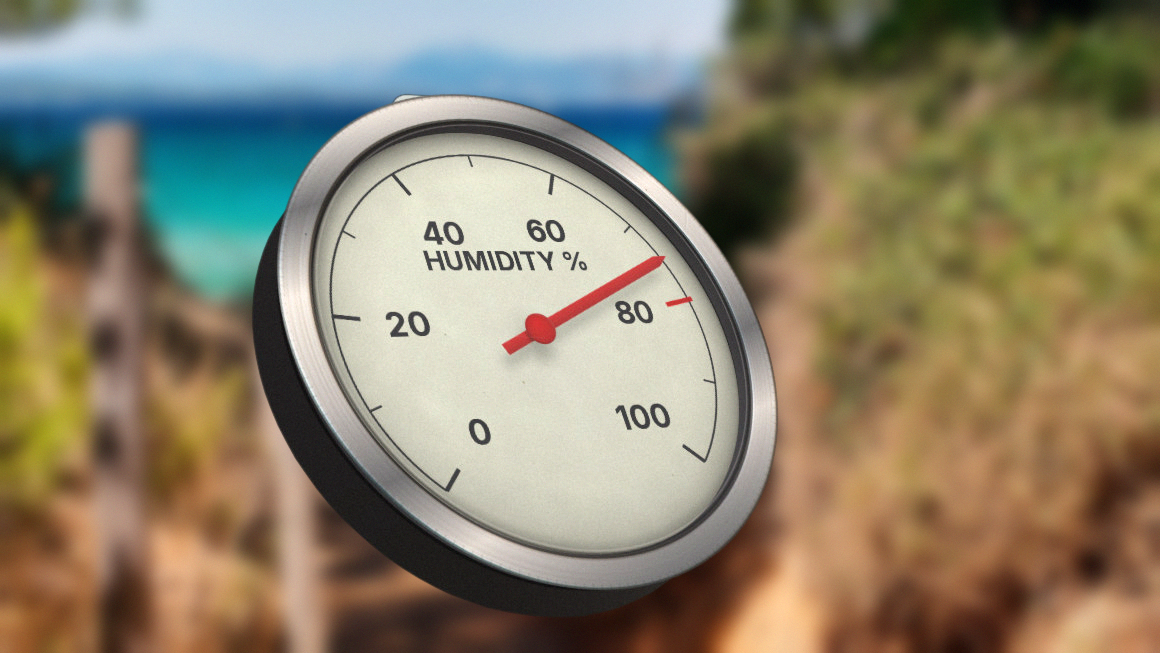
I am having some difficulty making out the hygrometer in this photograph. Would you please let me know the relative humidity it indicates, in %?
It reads 75 %
